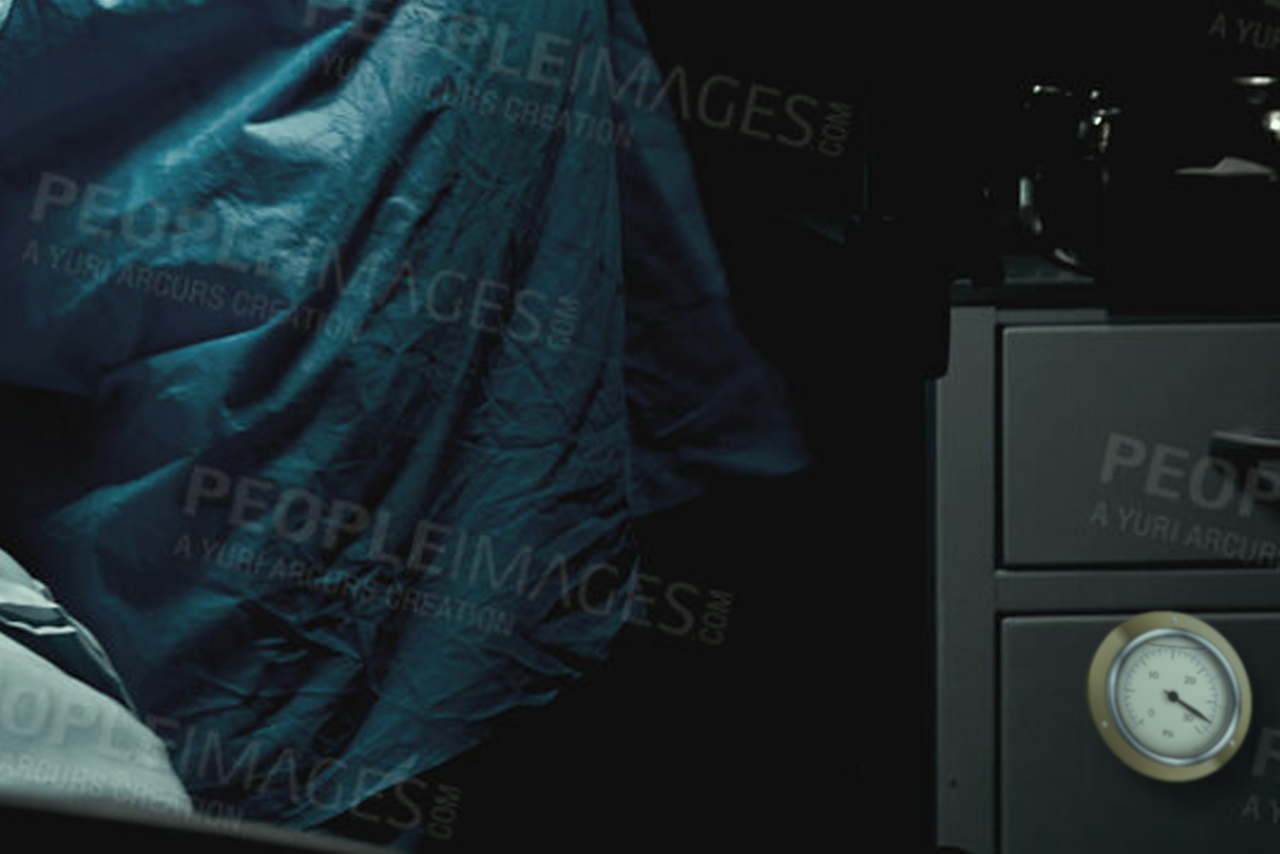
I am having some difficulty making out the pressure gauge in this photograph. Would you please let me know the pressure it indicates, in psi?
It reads 28 psi
